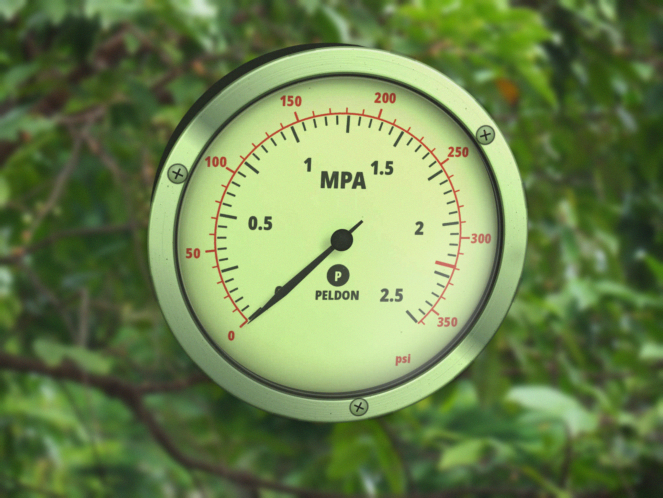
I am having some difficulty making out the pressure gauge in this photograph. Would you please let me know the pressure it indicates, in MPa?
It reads 0 MPa
